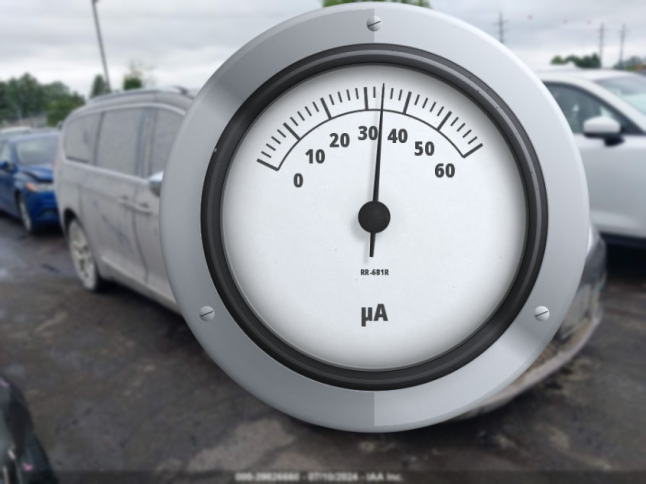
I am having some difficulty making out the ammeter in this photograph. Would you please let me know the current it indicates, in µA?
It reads 34 µA
